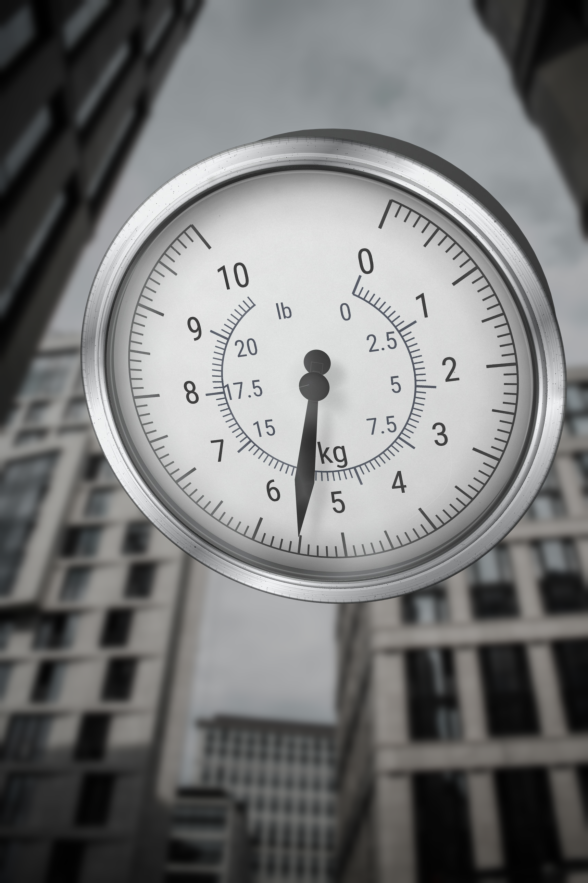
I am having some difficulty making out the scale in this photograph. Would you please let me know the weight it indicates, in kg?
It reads 5.5 kg
